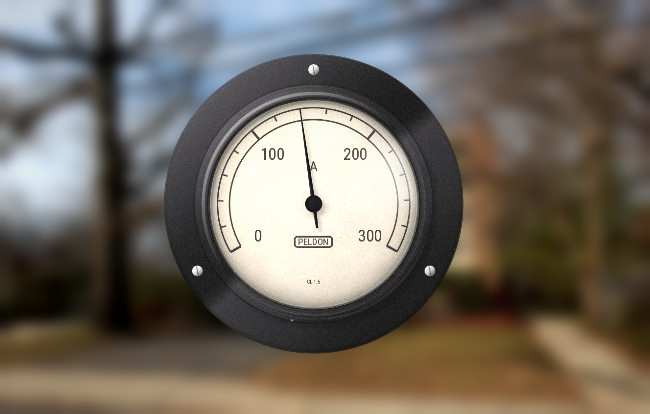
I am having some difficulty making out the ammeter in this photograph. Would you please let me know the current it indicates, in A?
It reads 140 A
